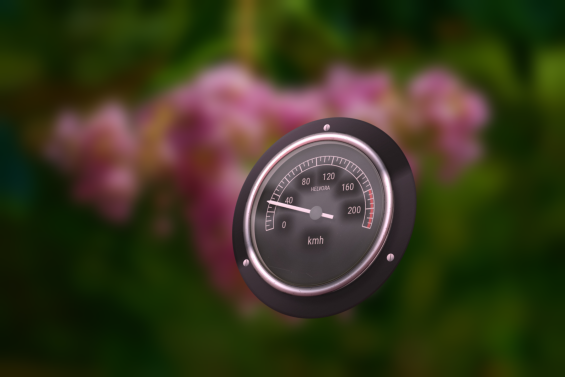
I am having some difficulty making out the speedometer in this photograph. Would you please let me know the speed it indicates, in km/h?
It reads 30 km/h
